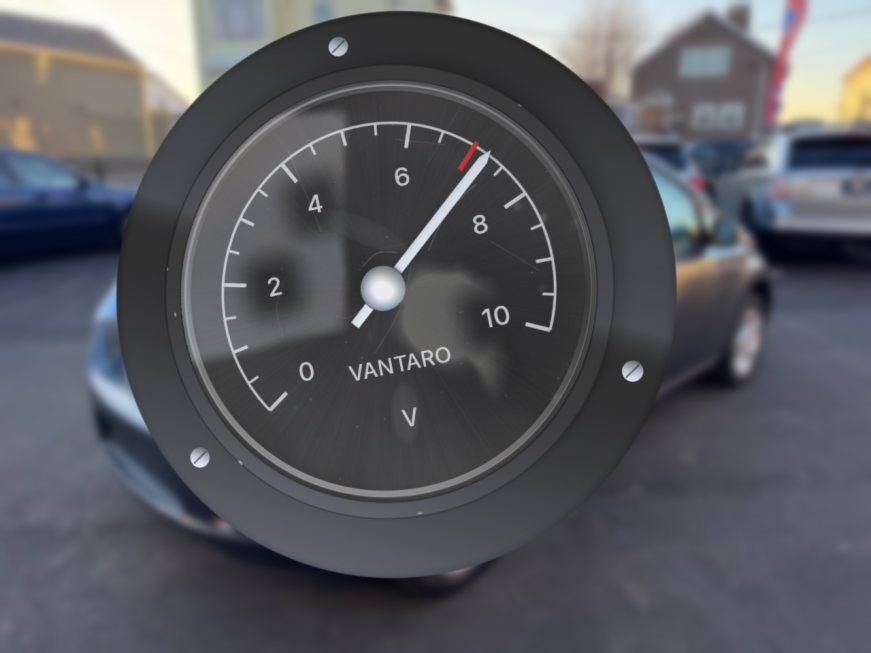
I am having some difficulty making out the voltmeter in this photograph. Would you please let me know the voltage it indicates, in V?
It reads 7.25 V
